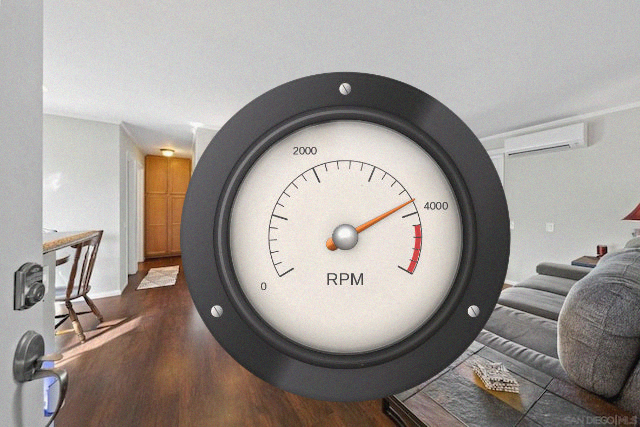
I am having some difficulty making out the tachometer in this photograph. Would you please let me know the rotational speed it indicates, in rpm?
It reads 3800 rpm
